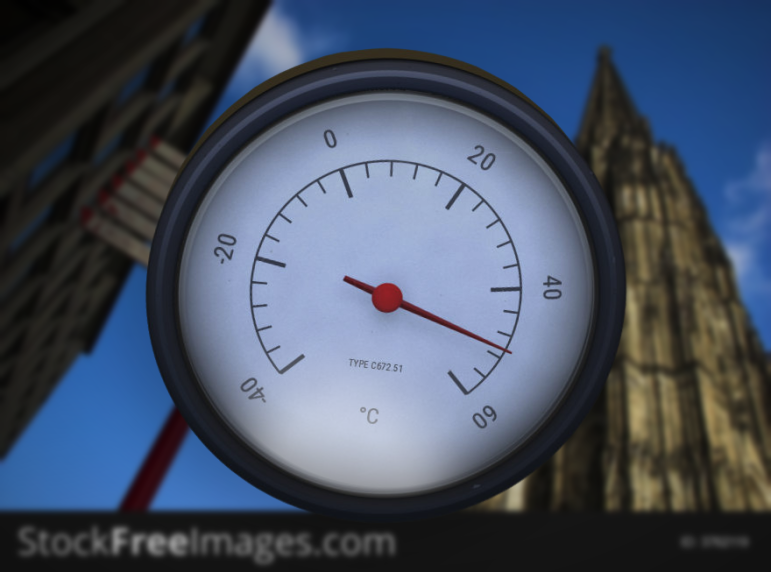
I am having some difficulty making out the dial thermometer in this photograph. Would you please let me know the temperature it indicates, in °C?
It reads 50 °C
